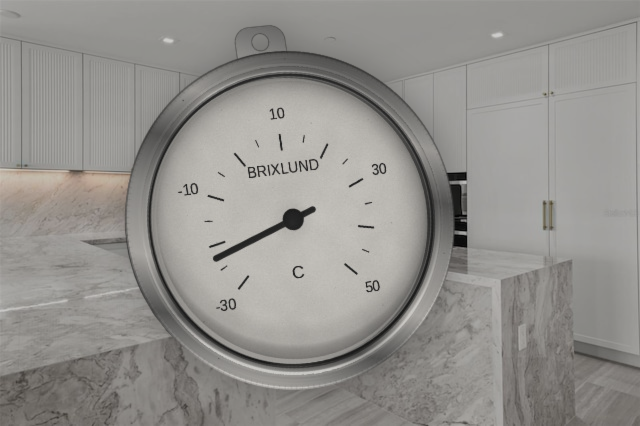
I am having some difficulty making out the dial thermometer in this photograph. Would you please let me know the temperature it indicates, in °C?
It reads -22.5 °C
